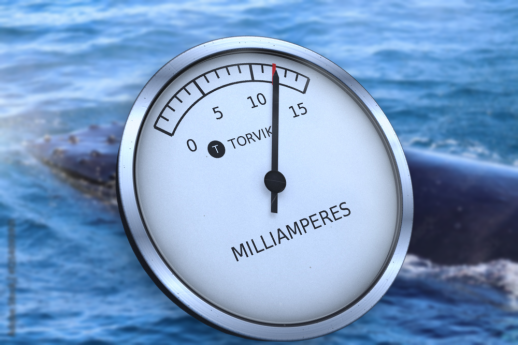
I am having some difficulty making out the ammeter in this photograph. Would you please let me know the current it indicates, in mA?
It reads 12 mA
